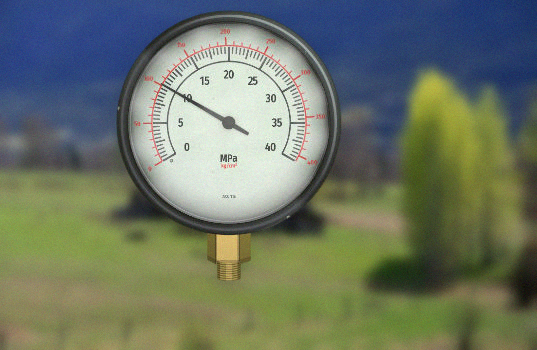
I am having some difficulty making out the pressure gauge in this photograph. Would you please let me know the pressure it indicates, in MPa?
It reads 10 MPa
